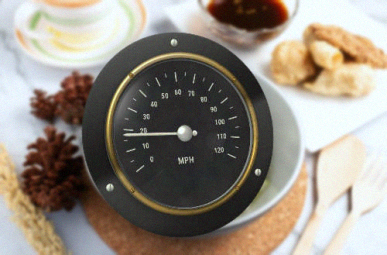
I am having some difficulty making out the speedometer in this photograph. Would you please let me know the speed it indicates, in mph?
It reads 17.5 mph
